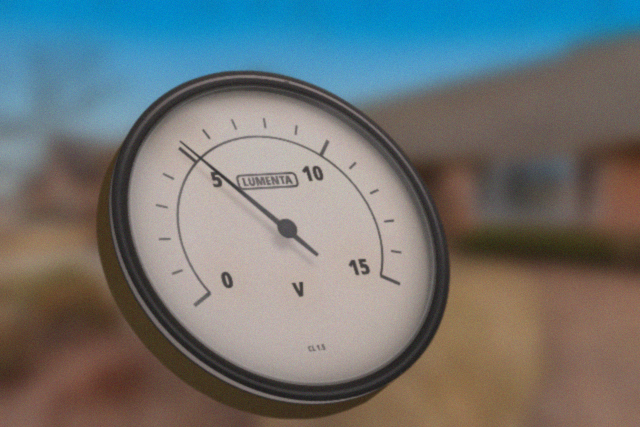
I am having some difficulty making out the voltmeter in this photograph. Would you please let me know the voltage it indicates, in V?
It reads 5 V
